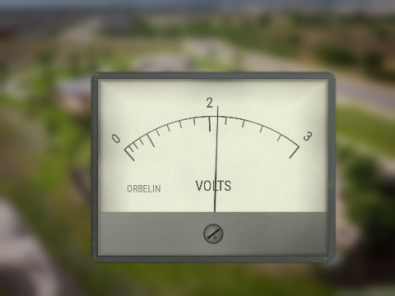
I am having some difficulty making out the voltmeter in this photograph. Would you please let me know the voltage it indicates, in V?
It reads 2.1 V
